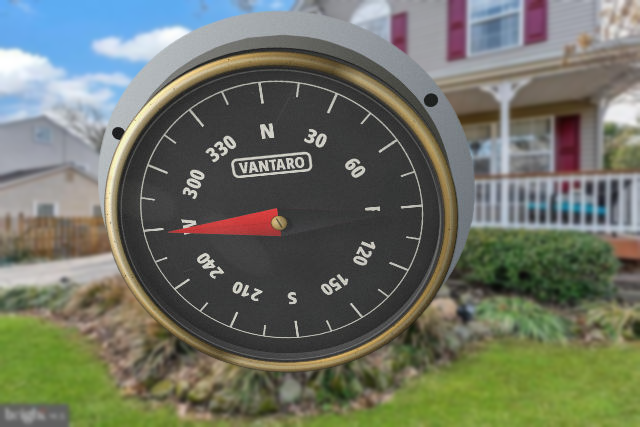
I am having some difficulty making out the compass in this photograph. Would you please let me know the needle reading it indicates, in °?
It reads 270 °
